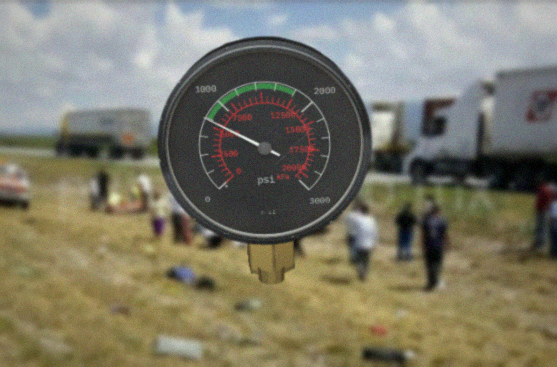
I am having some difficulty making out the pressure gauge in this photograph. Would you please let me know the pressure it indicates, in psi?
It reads 800 psi
